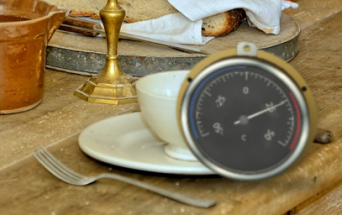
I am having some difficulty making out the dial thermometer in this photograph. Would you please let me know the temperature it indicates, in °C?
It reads 25 °C
